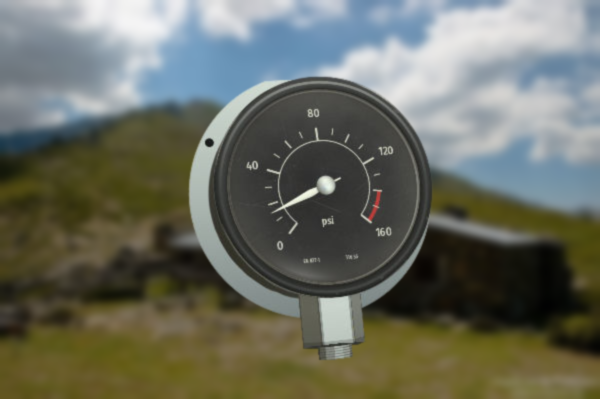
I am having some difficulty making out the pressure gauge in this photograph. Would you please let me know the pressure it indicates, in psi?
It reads 15 psi
